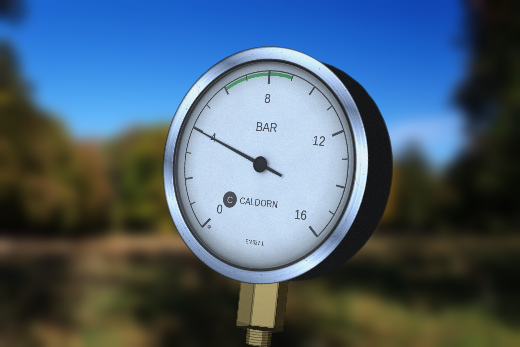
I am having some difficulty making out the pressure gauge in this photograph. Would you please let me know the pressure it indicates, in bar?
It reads 4 bar
